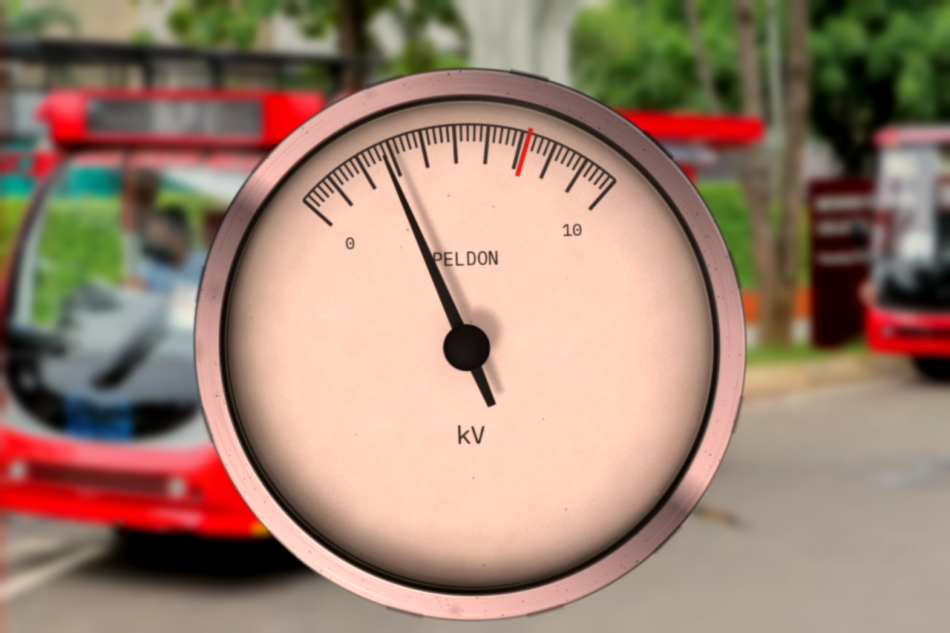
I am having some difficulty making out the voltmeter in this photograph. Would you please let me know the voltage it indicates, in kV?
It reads 2.8 kV
